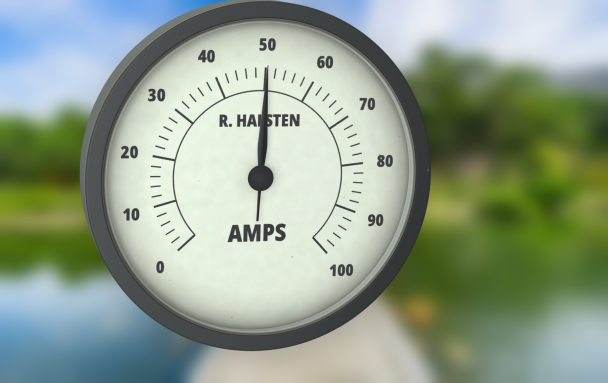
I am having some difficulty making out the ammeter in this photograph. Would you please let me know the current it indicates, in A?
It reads 50 A
